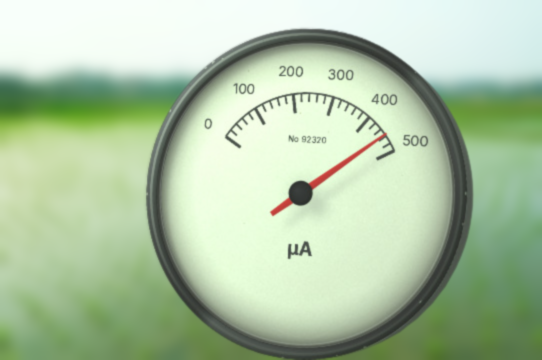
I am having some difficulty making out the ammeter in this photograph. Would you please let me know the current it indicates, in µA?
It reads 460 µA
